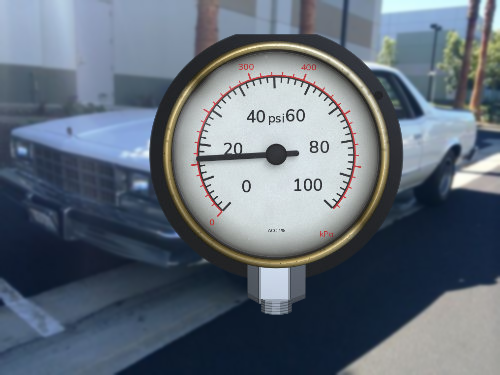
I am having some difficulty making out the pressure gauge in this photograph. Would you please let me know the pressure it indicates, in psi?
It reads 16 psi
